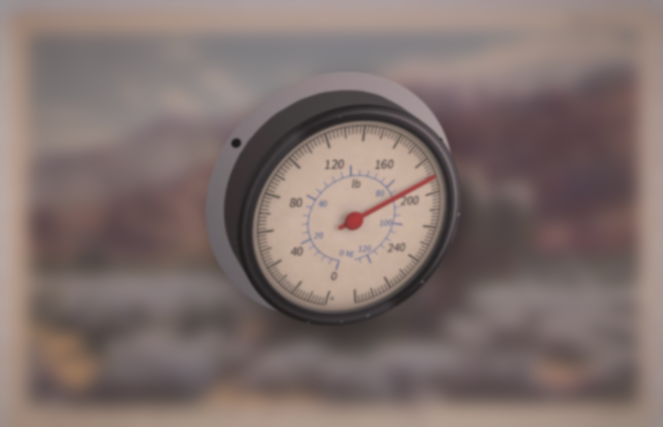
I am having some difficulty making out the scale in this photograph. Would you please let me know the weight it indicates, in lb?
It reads 190 lb
